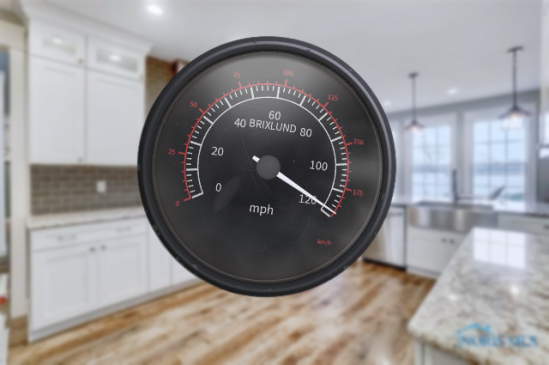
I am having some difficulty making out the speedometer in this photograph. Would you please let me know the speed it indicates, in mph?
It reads 118 mph
